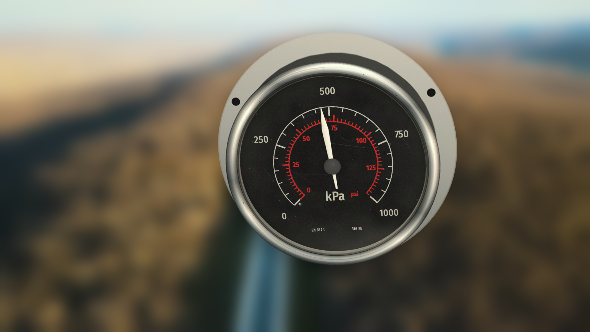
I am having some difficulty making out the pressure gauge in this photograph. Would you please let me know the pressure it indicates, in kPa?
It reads 475 kPa
